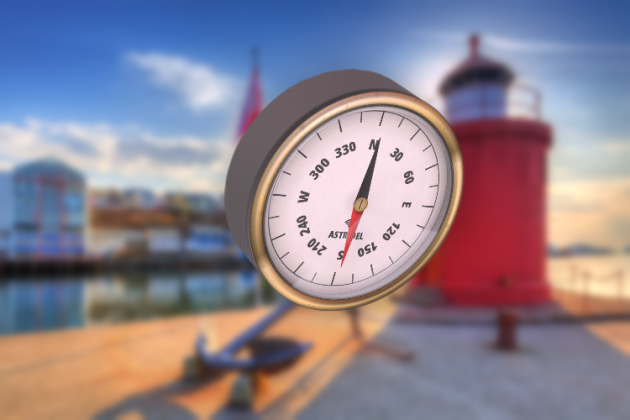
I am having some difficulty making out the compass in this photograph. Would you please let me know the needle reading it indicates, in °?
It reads 180 °
